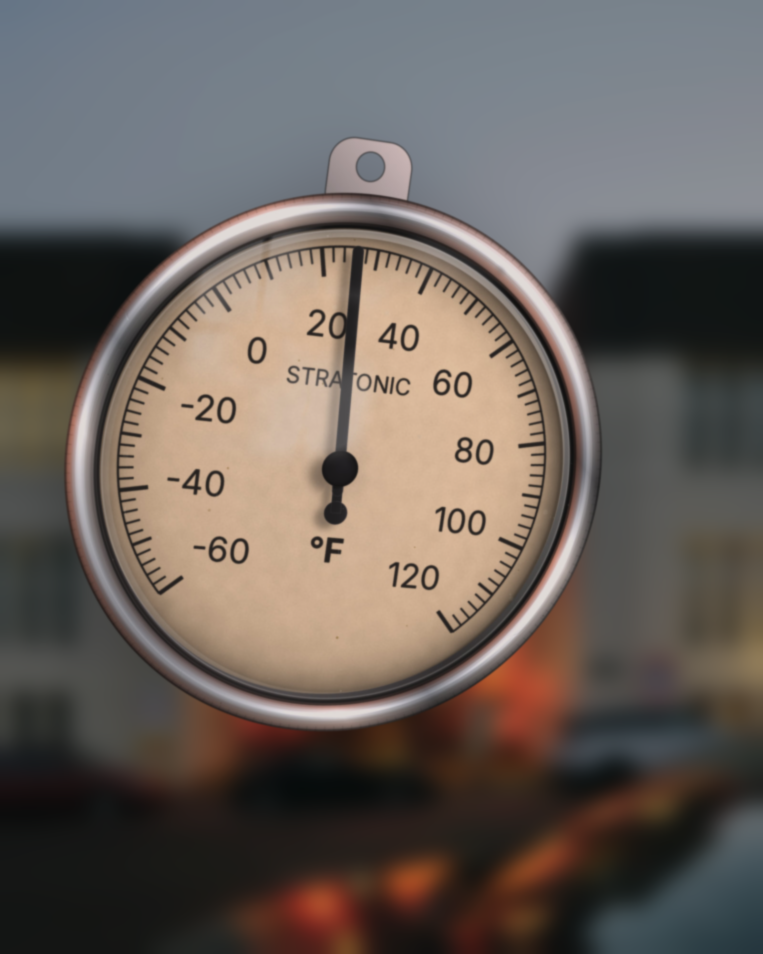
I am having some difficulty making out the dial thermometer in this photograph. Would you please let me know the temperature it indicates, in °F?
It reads 26 °F
